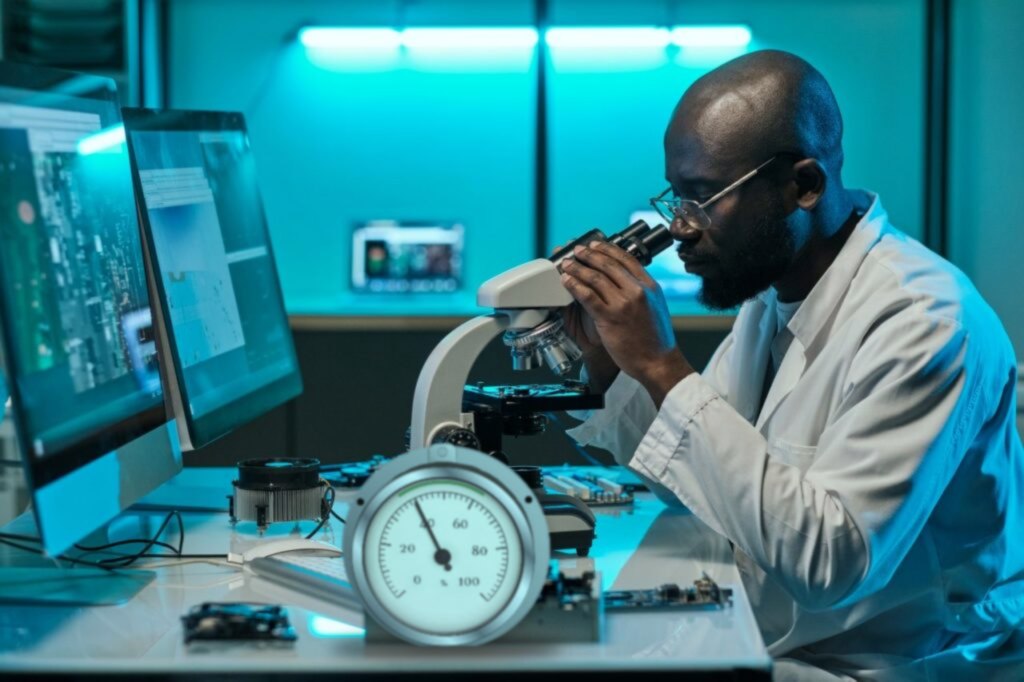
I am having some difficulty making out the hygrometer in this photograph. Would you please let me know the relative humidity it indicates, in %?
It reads 40 %
